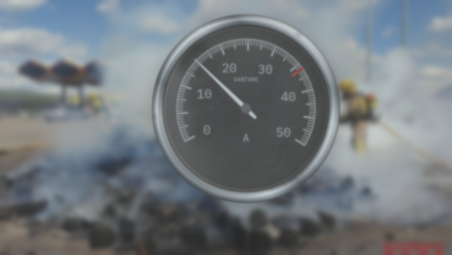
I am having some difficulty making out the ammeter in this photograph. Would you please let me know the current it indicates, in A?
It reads 15 A
